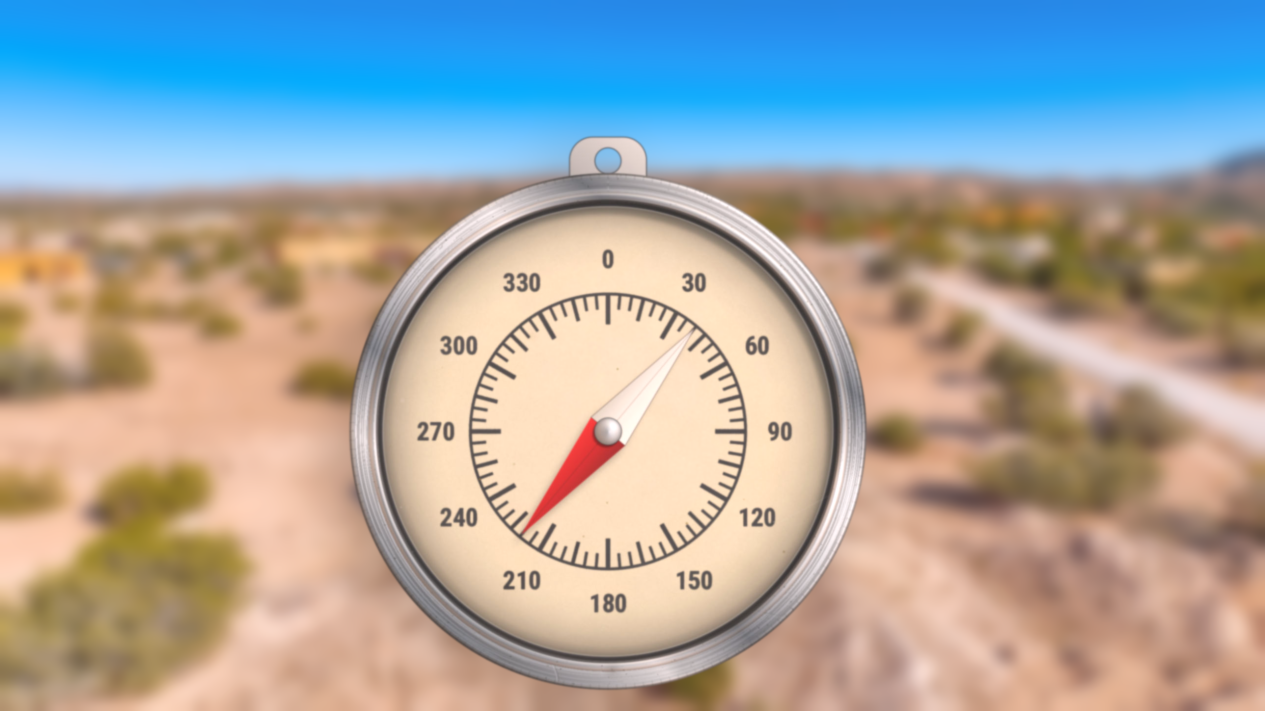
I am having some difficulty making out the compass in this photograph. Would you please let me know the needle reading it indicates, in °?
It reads 220 °
